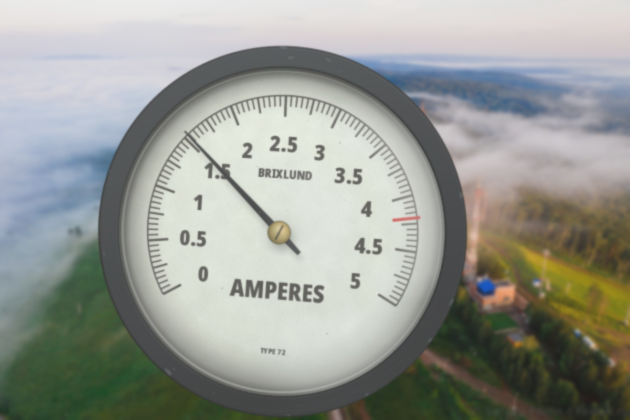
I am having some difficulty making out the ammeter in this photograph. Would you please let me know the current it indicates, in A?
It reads 1.55 A
